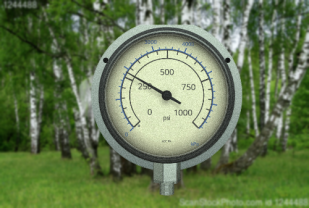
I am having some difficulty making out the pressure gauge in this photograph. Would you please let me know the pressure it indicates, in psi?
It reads 275 psi
